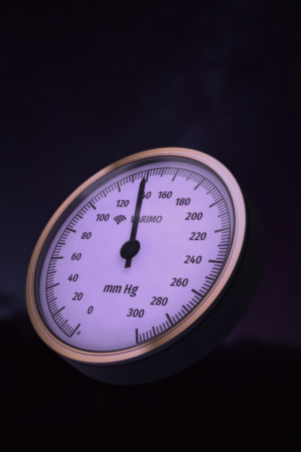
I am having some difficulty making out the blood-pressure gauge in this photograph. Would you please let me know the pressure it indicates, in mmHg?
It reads 140 mmHg
